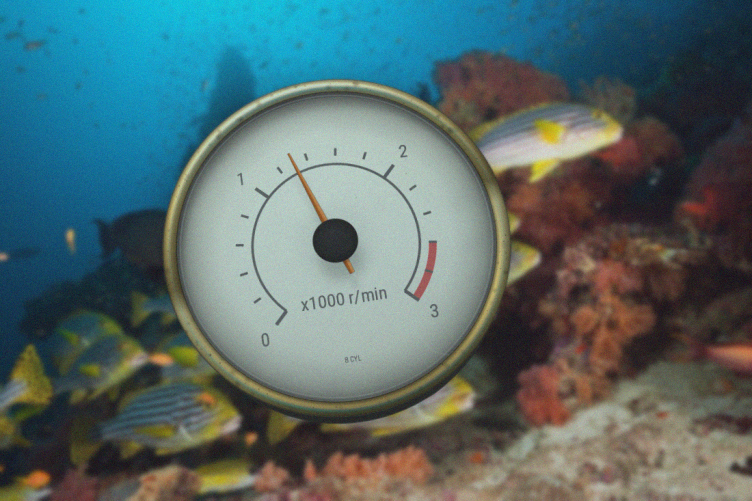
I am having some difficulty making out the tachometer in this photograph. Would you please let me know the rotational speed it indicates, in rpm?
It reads 1300 rpm
